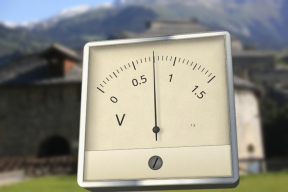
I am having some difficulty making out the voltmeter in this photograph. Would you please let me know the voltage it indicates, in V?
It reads 0.75 V
